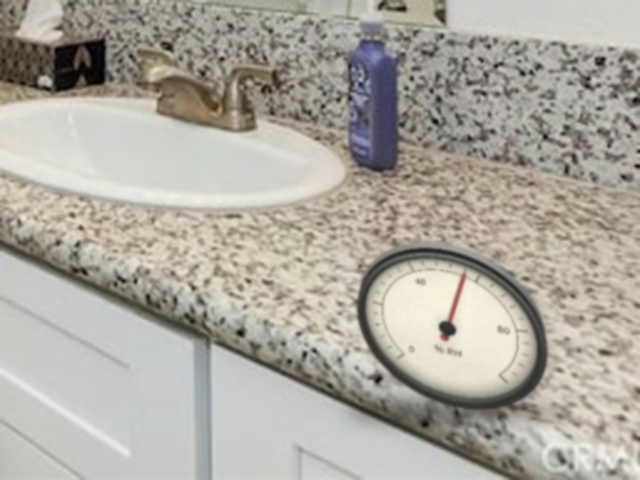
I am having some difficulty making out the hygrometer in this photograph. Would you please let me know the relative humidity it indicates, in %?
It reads 56 %
